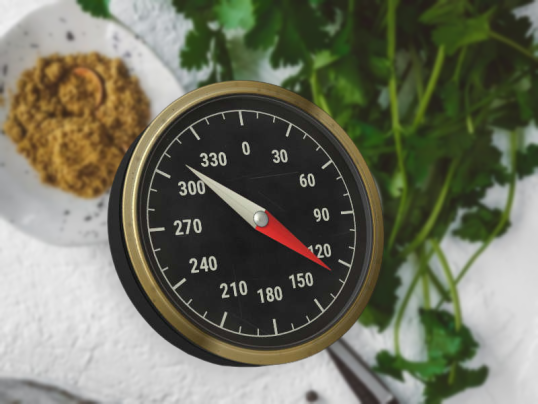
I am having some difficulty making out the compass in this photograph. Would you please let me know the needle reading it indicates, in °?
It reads 130 °
